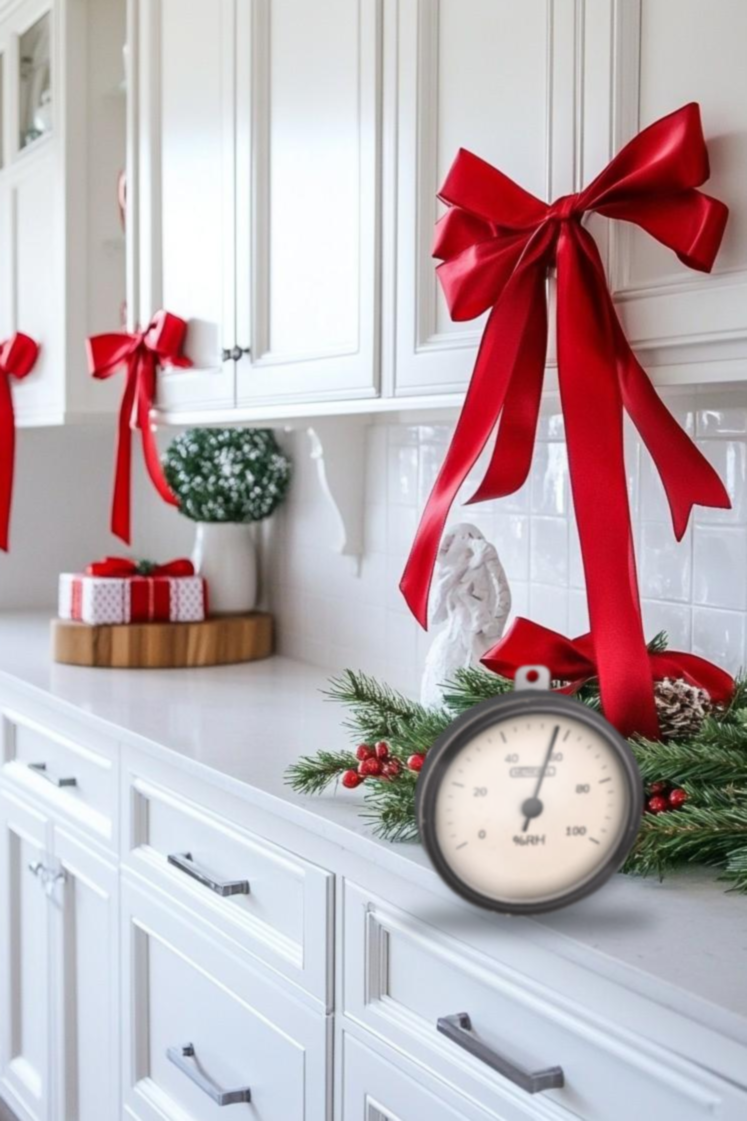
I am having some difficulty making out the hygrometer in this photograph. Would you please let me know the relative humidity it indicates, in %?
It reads 56 %
